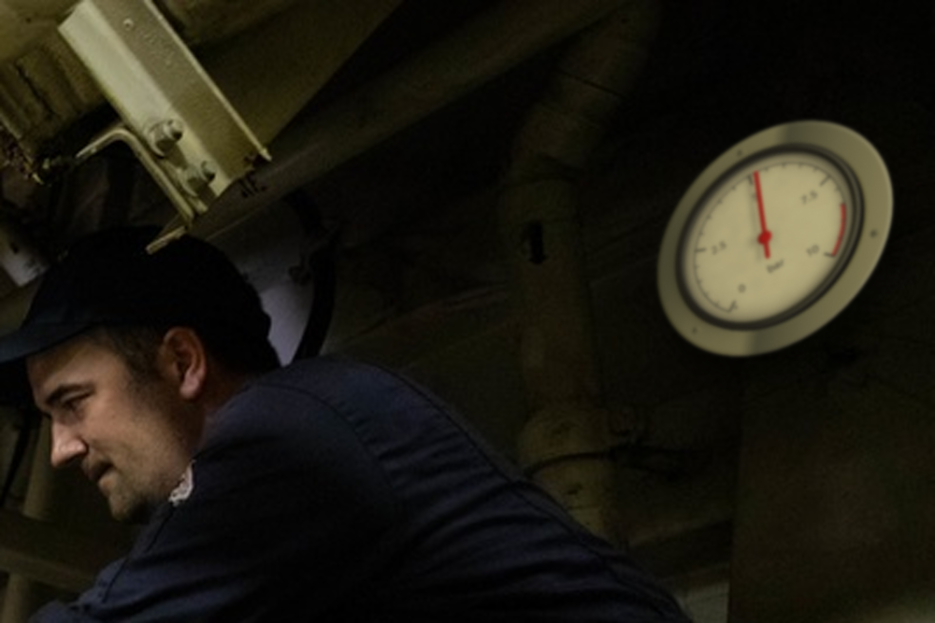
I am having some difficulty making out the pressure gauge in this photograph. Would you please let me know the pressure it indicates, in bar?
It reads 5.25 bar
